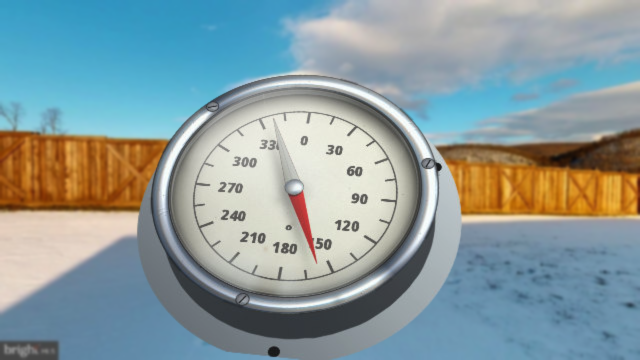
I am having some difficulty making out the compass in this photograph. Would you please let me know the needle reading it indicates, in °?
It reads 157.5 °
